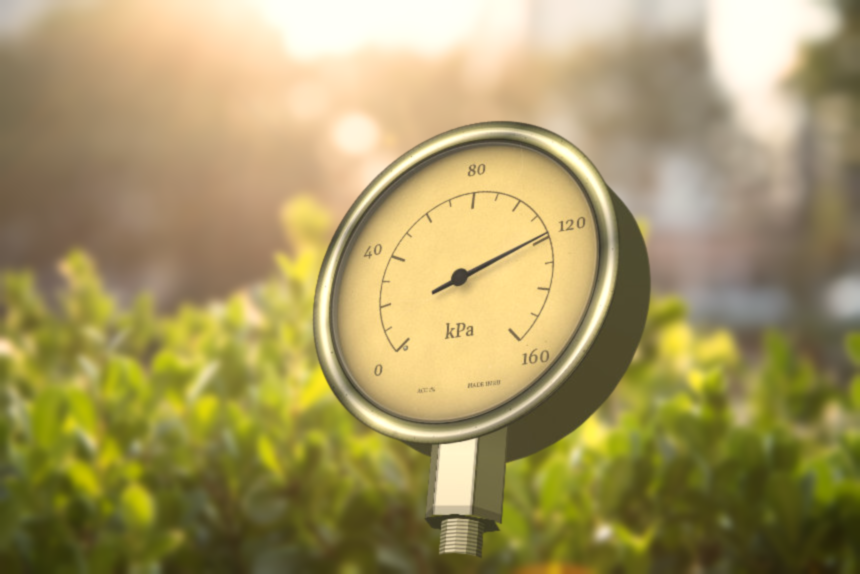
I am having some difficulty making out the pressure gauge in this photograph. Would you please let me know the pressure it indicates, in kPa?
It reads 120 kPa
